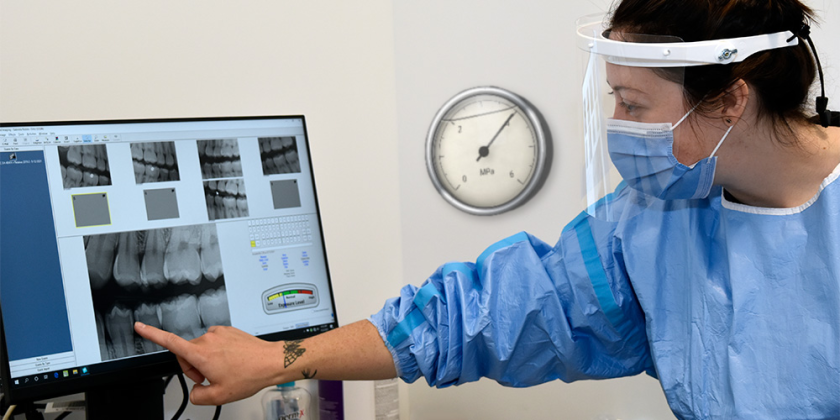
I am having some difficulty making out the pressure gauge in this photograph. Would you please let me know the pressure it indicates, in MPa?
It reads 4 MPa
